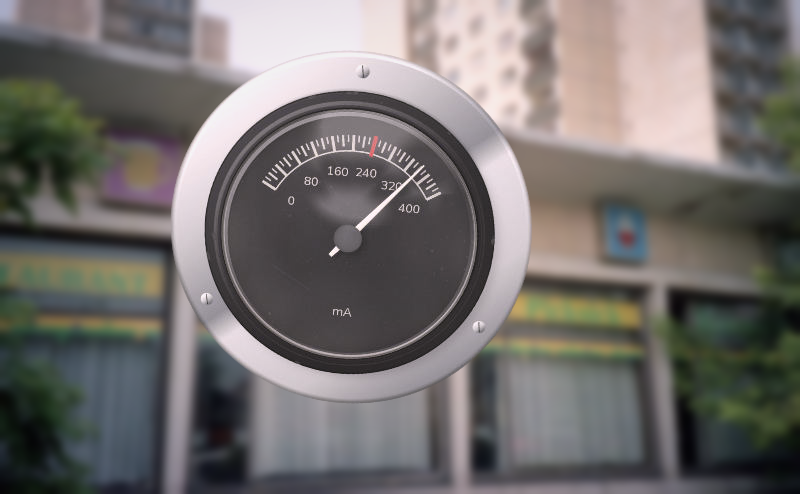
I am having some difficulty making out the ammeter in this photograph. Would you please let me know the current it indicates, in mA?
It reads 340 mA
